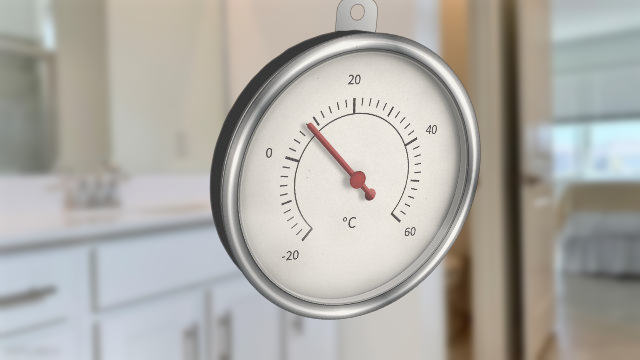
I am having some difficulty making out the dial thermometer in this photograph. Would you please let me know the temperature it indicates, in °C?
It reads 8 °C
